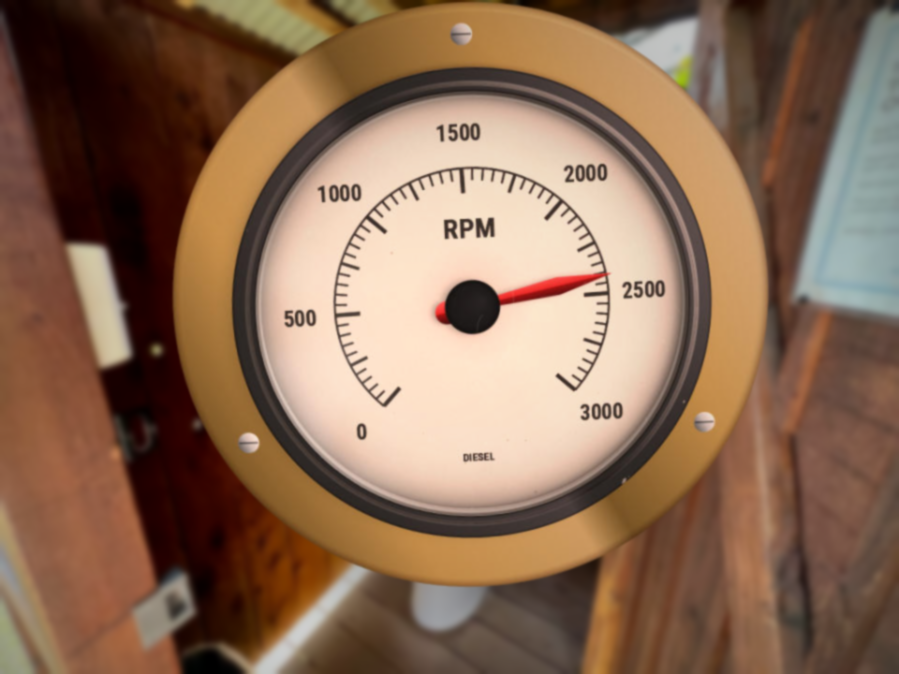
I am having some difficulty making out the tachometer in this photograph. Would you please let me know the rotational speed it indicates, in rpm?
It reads 2400 rpm
